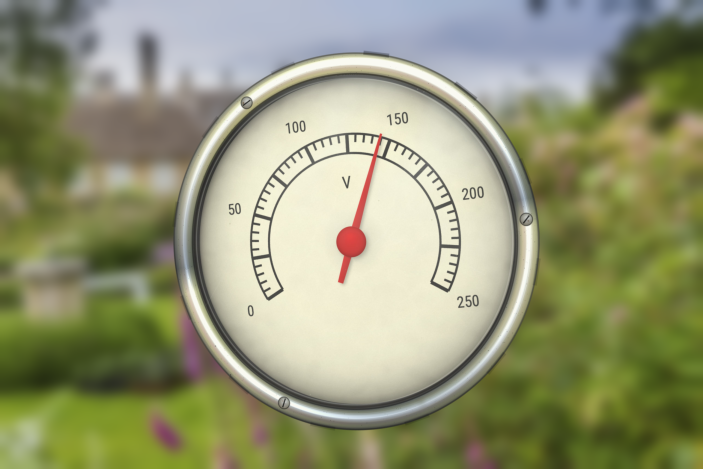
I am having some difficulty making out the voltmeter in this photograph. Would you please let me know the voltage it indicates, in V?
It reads 145 V
